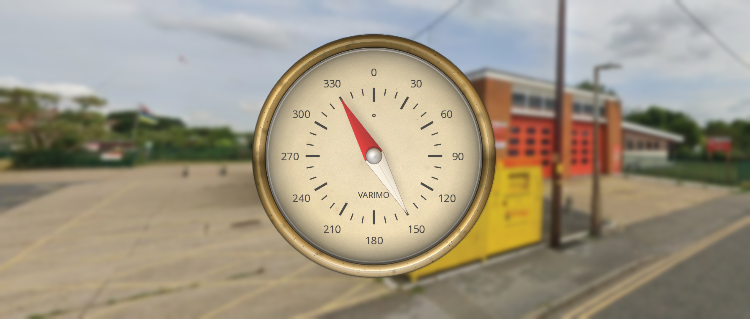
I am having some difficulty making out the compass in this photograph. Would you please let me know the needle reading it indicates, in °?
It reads 330 °
